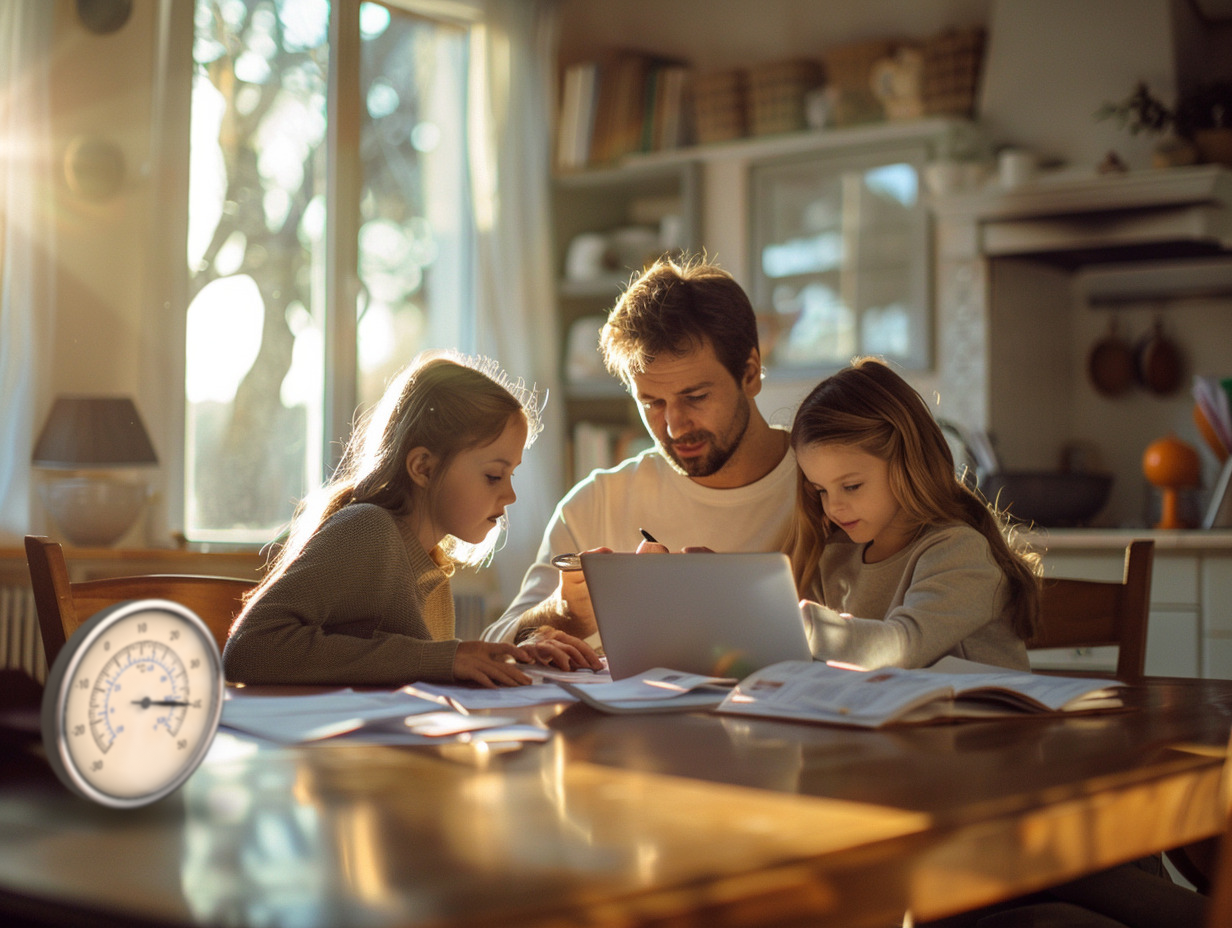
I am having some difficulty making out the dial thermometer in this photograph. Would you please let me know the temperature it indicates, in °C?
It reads 40 °C
